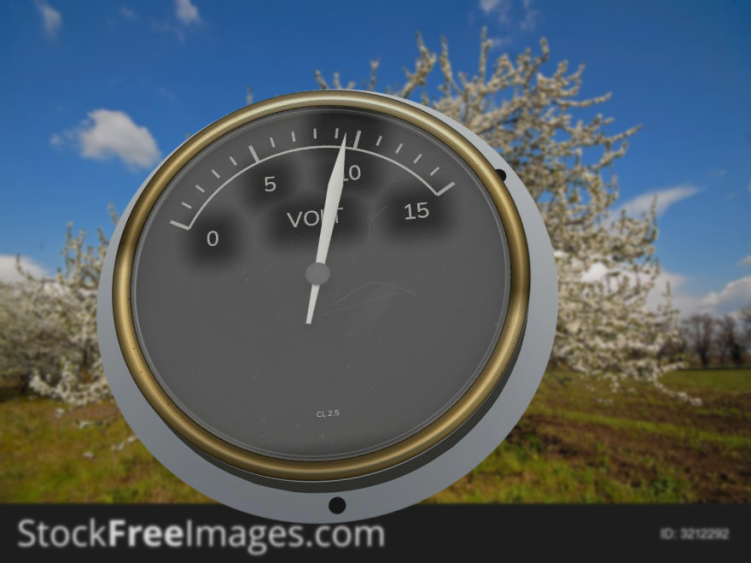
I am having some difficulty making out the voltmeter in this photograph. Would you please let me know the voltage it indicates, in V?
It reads 9.5 V
